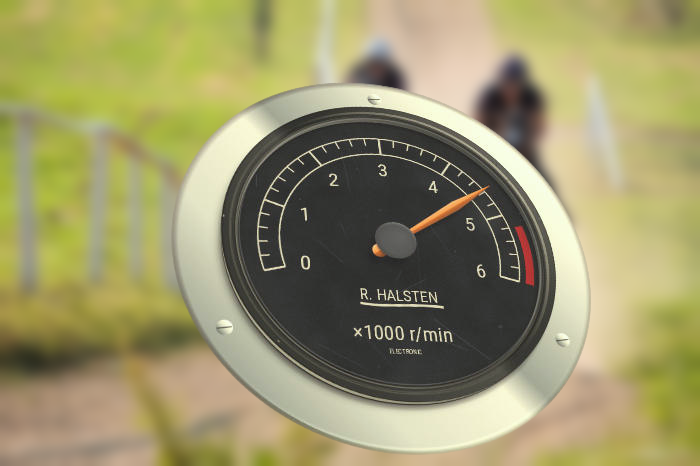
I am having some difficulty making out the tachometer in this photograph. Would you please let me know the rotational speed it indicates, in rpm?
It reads 4600 rpm
